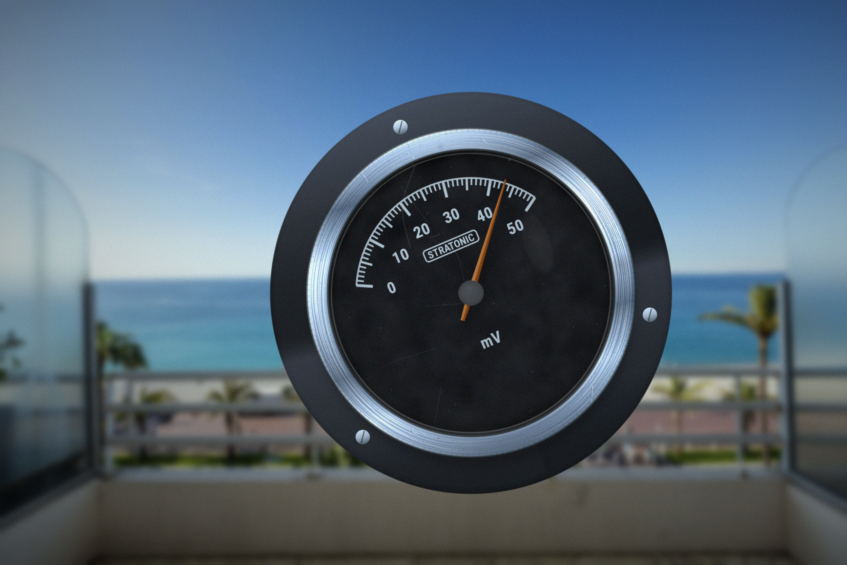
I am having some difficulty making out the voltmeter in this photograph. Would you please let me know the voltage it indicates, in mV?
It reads 43 mV
